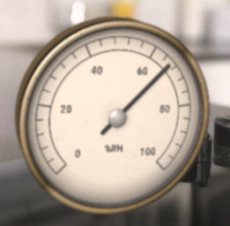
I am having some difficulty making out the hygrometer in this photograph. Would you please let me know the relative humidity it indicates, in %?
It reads 66 %
